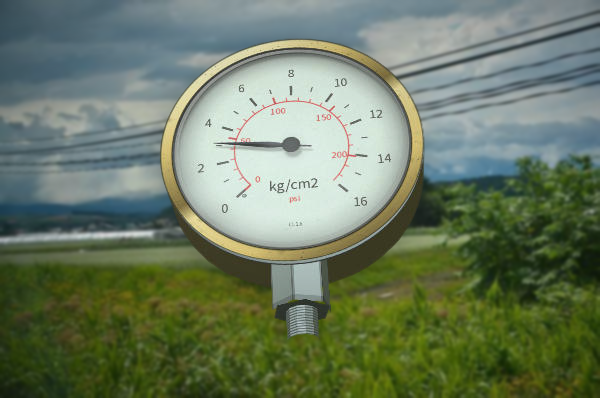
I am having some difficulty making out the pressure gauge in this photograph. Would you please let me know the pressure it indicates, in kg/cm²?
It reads 3 kg/cm²
